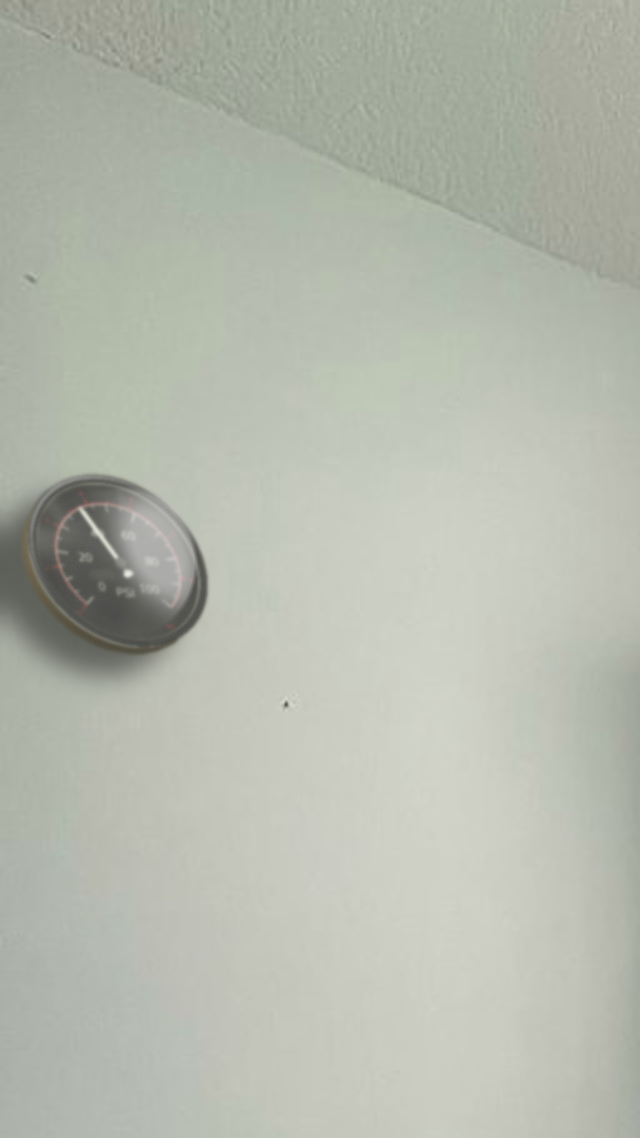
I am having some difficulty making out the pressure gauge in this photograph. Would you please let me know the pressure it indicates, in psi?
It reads 40 psi
